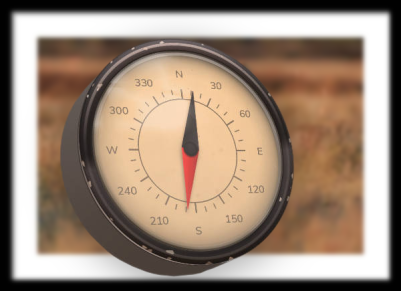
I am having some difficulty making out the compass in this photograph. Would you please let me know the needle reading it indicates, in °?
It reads 190 °
